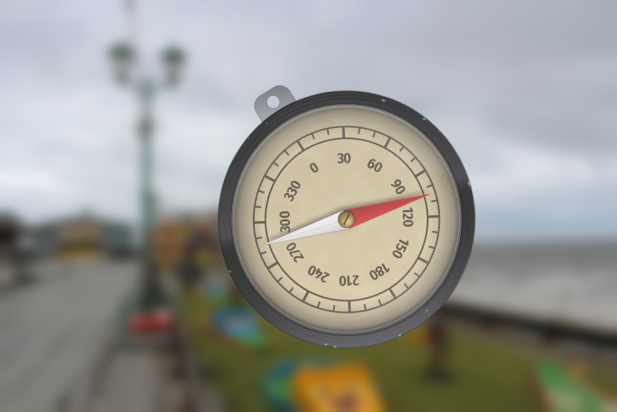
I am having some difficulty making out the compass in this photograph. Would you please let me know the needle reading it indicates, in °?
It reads 105 °
